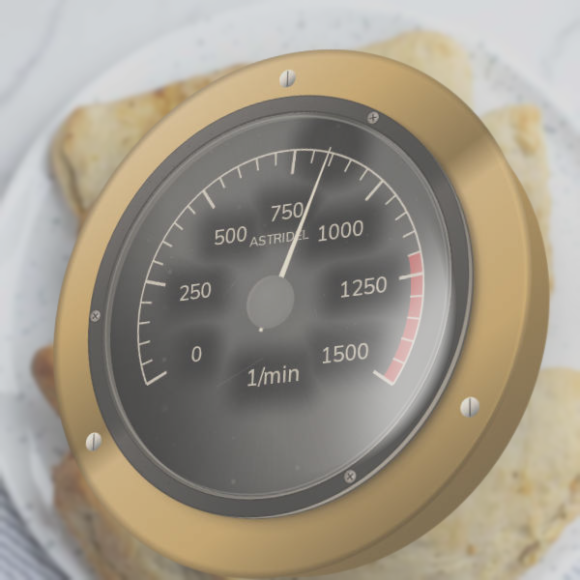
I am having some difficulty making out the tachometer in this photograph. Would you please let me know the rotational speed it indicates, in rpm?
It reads 850 rpm
